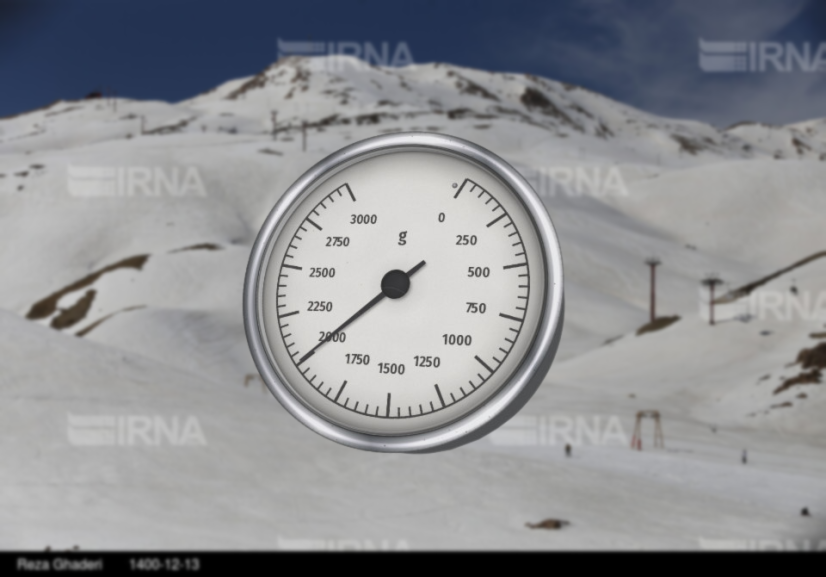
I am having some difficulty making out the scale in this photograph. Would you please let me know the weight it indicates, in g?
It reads 2000 g
